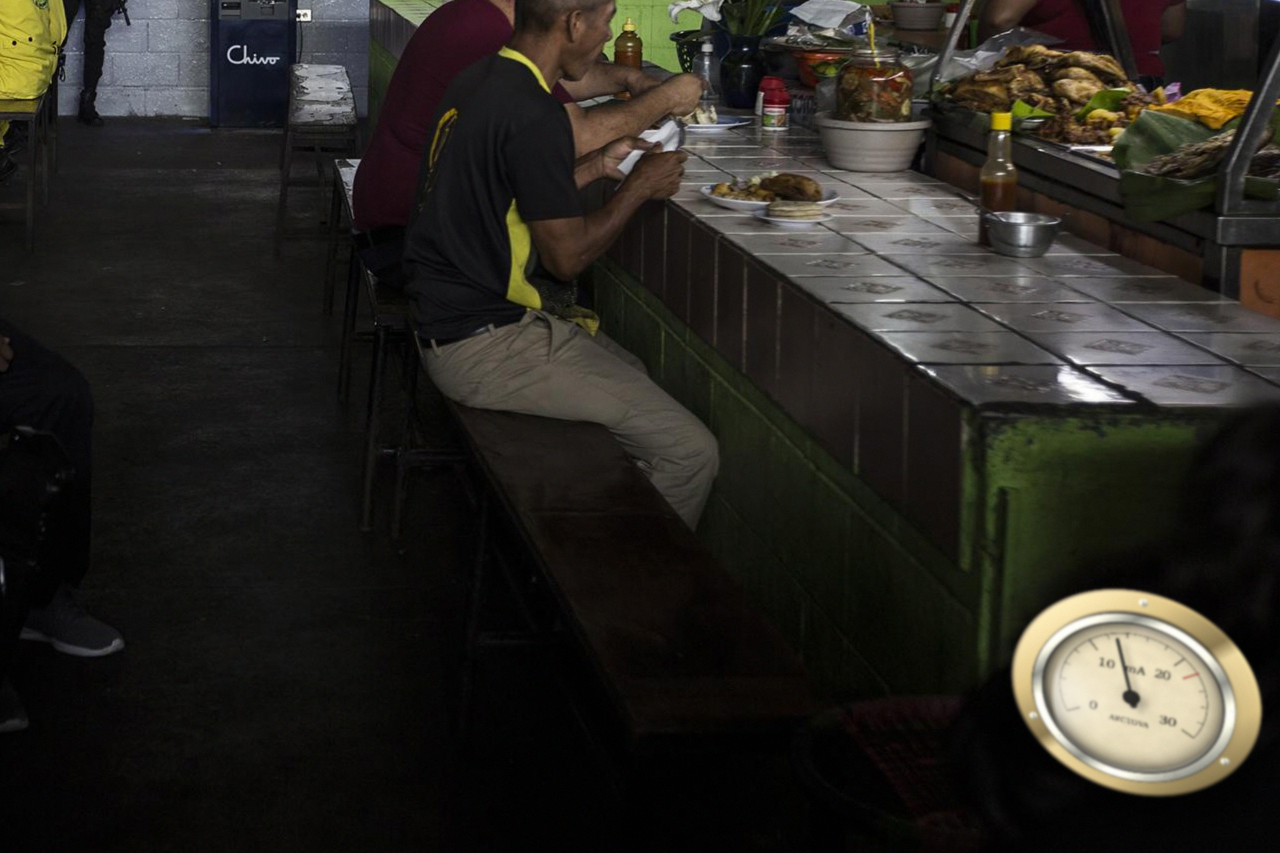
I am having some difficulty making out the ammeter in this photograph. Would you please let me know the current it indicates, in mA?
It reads 13 mA
